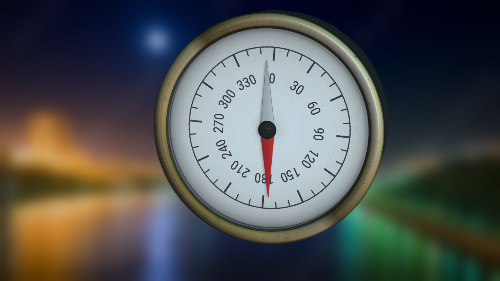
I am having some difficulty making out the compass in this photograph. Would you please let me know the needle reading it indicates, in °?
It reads 175 °
